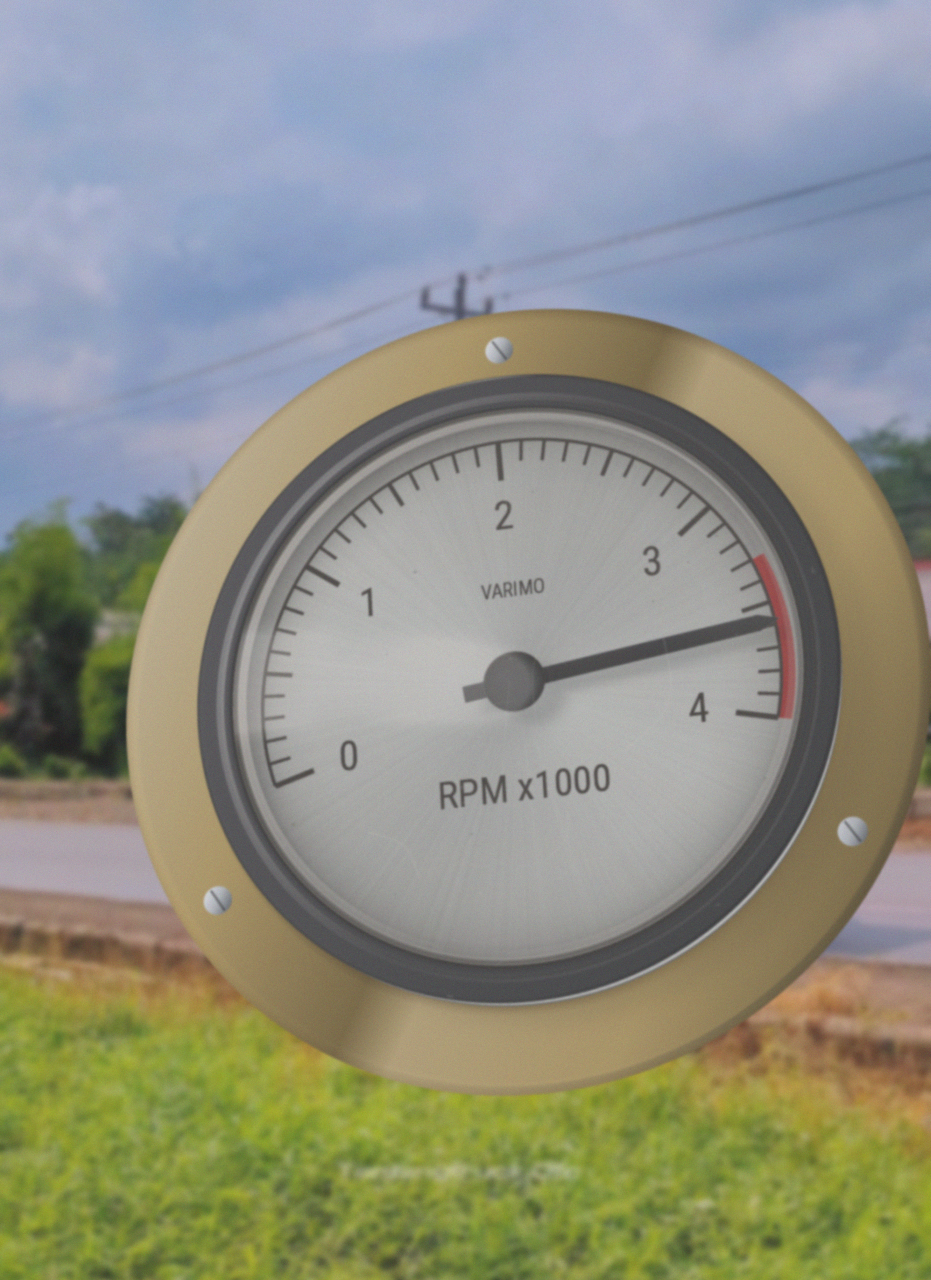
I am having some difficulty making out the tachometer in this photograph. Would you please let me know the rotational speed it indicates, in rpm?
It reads 3600 rpm
